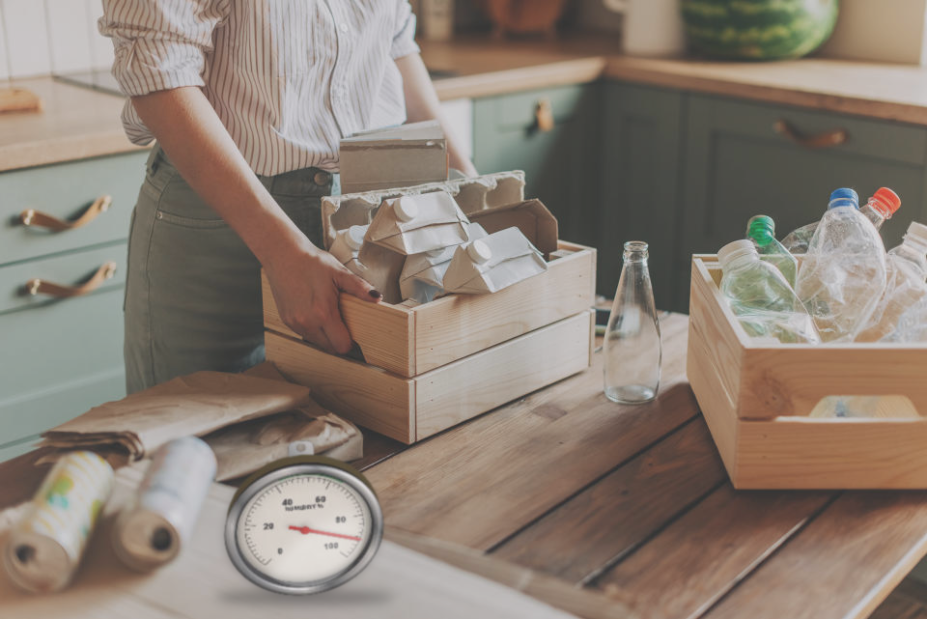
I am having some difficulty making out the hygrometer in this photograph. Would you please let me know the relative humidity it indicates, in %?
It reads 90 %
